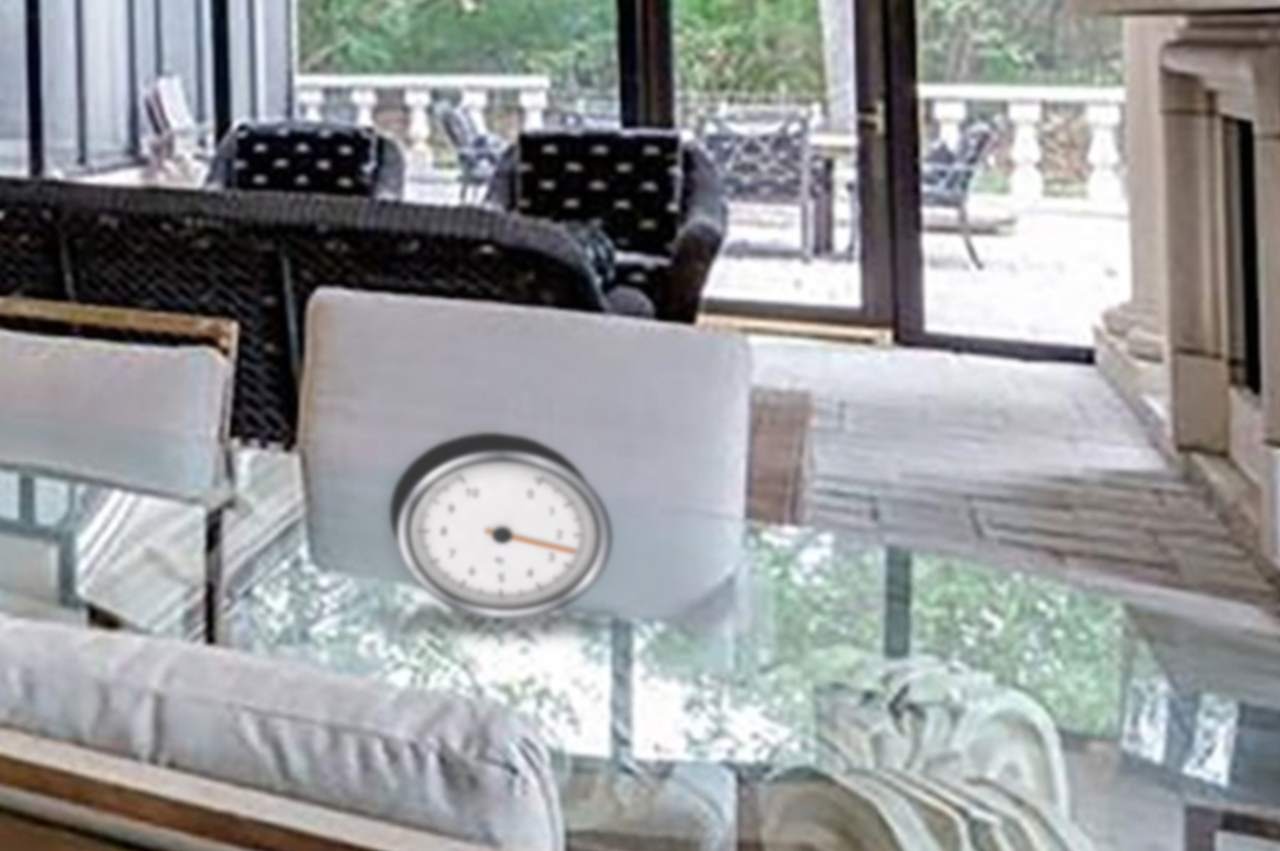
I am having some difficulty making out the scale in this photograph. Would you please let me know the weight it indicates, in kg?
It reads 2.5 kg
